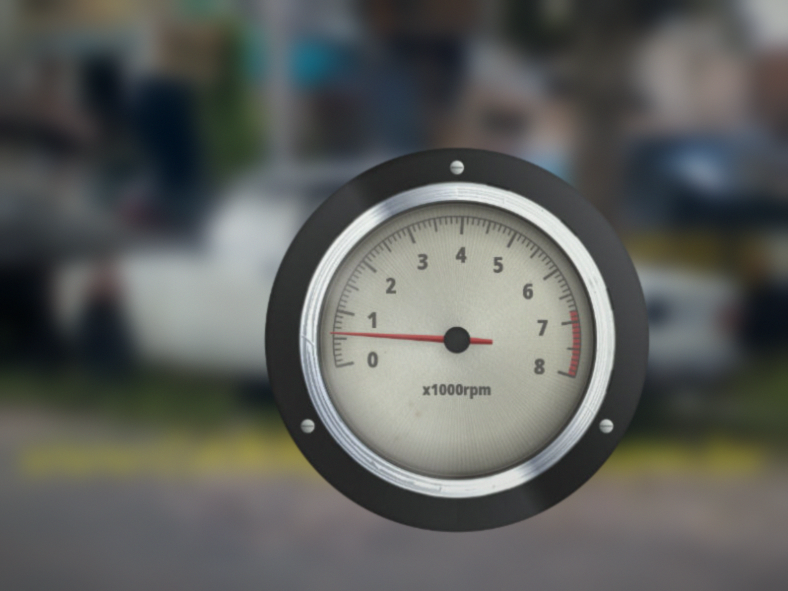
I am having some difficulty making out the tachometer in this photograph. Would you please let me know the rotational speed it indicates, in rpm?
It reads 600 rpm
